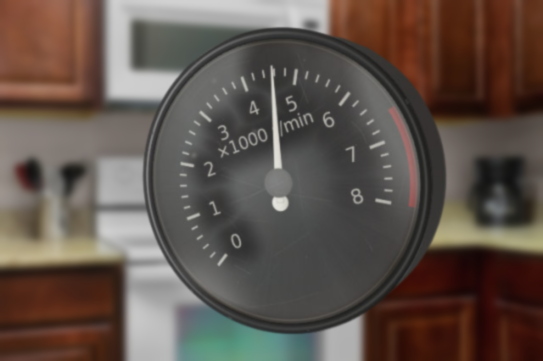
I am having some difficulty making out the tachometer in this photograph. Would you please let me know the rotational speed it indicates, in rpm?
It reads 4600 rpm
